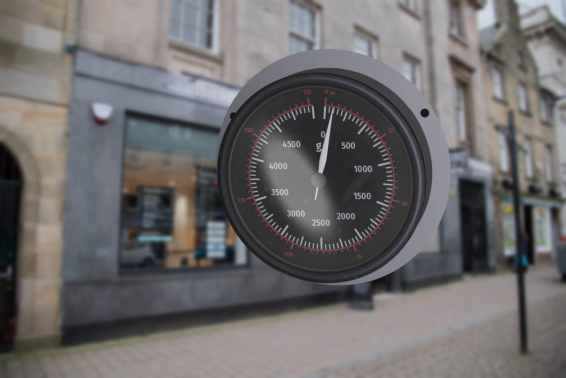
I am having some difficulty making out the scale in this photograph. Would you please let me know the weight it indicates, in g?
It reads 100 g
